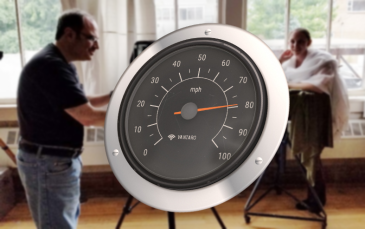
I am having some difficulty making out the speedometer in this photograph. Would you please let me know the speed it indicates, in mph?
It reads 80 mph
